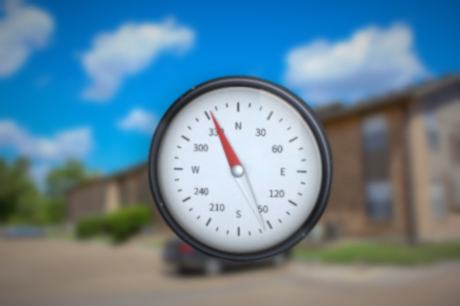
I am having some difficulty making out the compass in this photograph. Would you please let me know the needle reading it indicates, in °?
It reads 335 °
